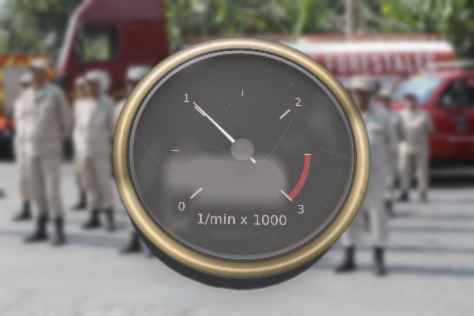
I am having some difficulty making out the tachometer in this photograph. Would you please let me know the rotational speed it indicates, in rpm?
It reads 1000 rpm
